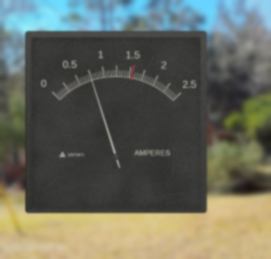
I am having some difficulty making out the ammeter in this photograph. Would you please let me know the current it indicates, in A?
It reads 0.75 A
